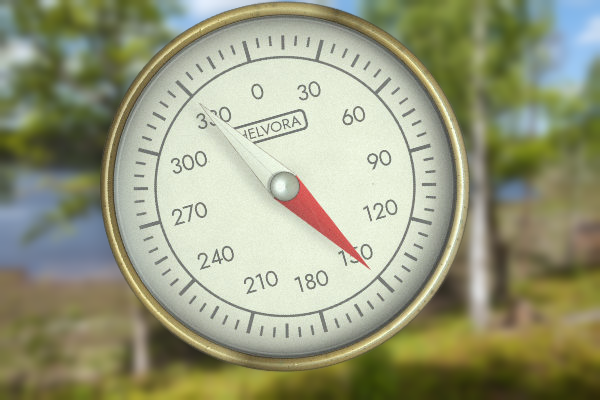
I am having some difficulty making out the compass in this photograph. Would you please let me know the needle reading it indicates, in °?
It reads 150 °
